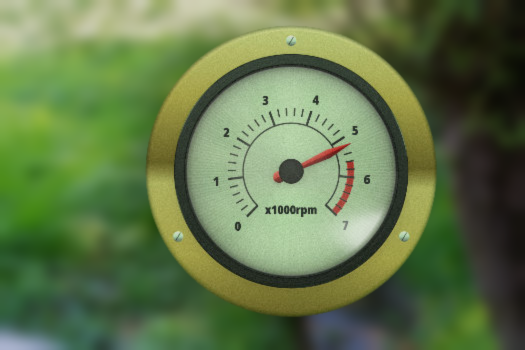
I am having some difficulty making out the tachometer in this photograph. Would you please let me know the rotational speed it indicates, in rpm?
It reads 5200 rpm
